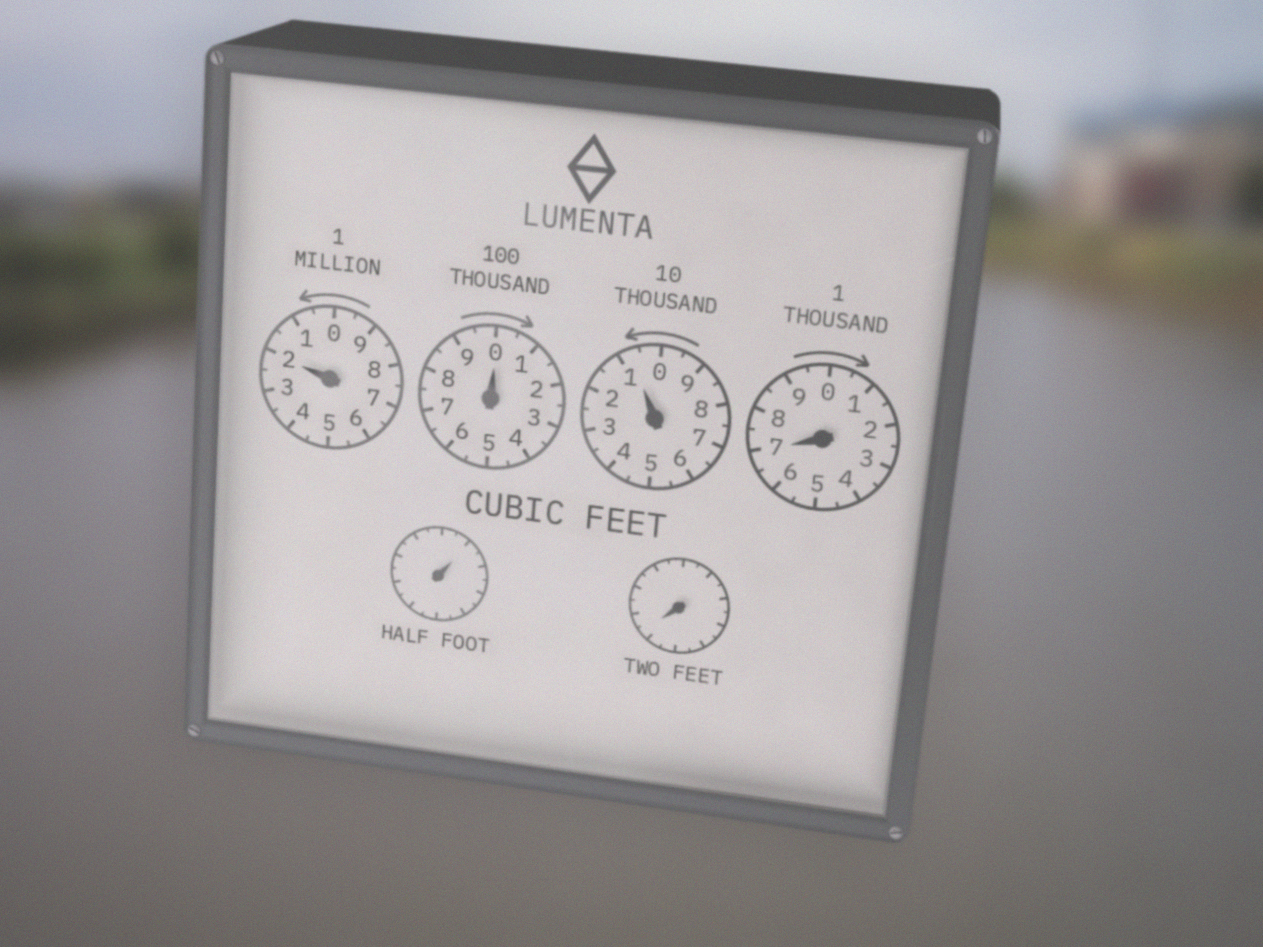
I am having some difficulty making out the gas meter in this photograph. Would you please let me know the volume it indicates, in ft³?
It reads 200700 ft³
